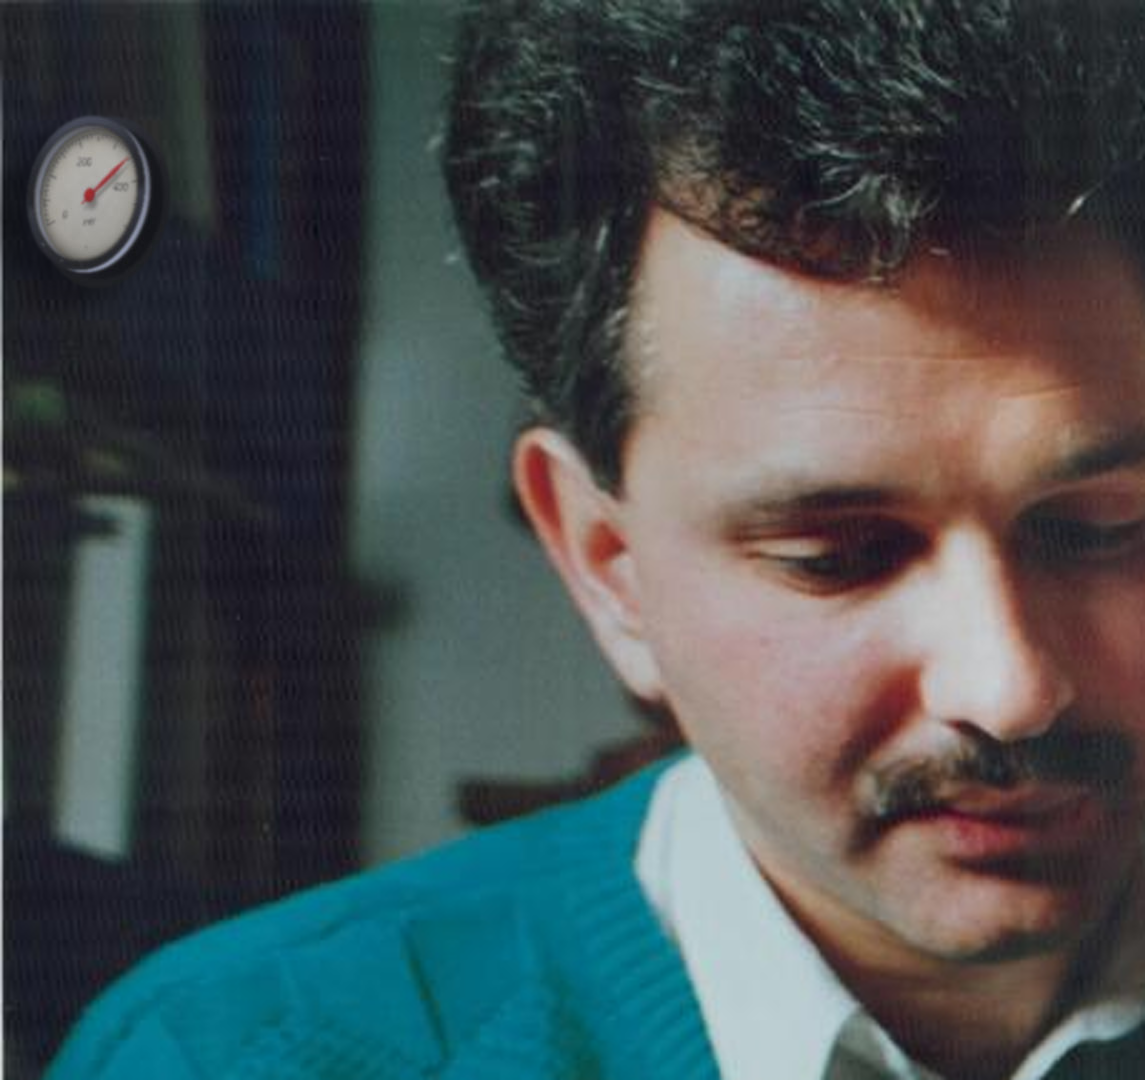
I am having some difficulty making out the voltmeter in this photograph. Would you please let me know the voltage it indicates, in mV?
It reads 350 mV
